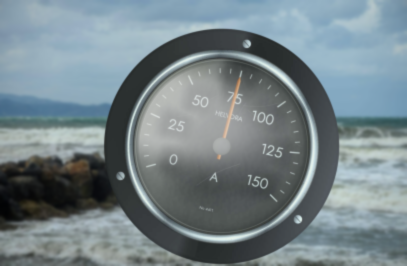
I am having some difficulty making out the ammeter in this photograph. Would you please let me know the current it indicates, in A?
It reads 75 A
